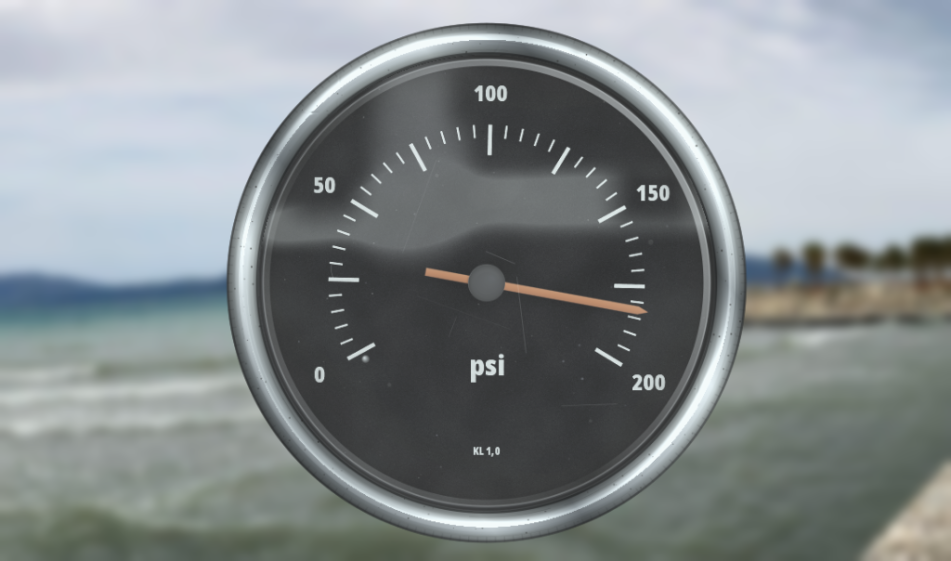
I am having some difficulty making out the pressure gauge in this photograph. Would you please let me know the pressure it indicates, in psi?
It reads 182.5 psi
